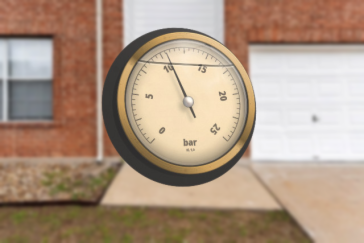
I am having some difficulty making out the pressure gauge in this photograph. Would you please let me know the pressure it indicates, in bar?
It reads 10.5 bar
